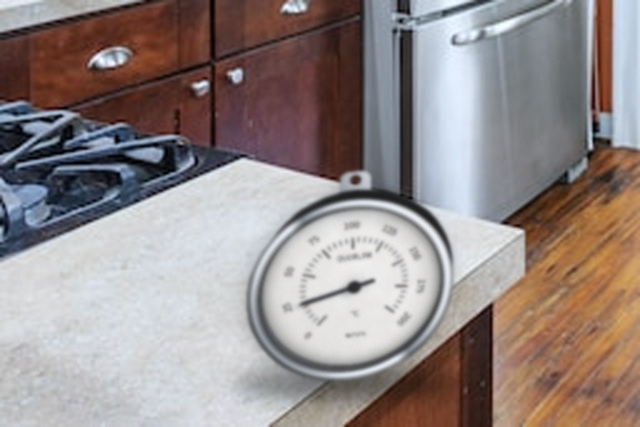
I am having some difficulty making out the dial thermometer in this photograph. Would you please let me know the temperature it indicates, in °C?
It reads 25 °C
